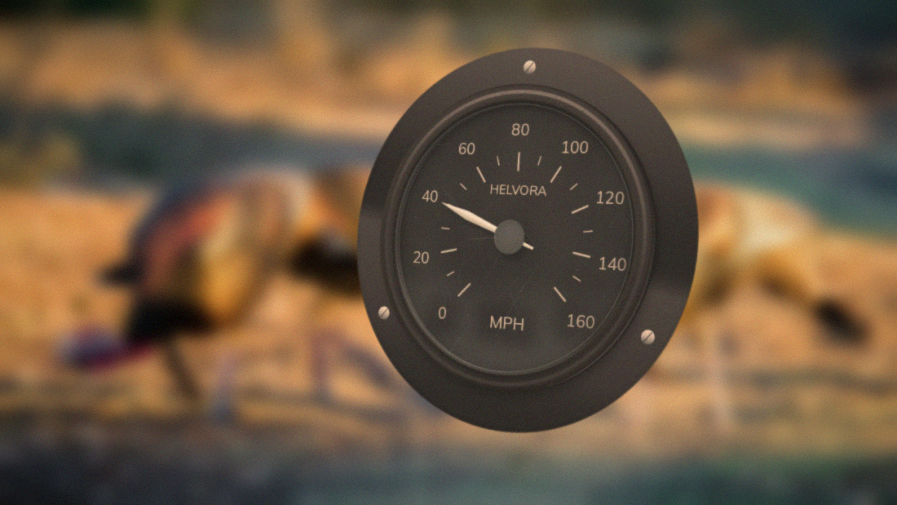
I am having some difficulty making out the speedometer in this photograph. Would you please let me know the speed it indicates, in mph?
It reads 40 mph
